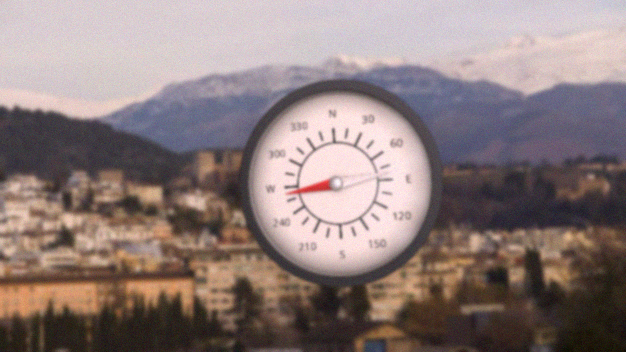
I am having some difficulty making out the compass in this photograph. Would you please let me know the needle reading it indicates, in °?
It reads 262.5 °
